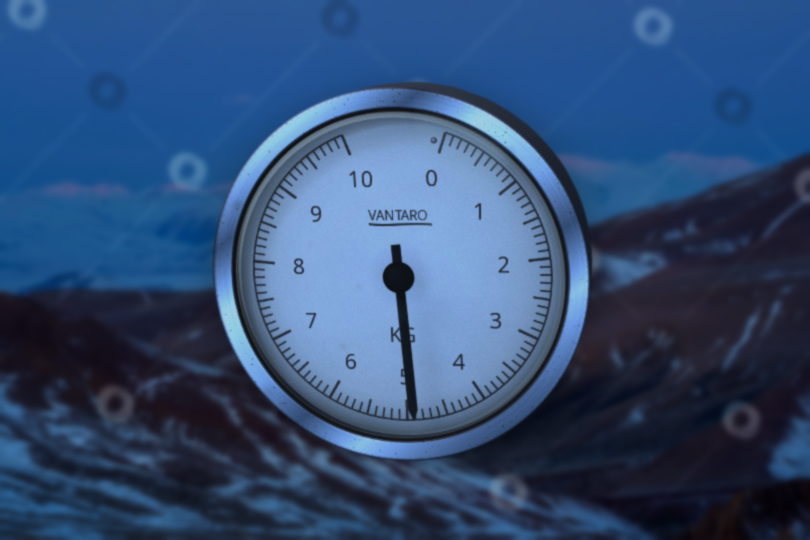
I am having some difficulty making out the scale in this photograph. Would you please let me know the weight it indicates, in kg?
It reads 4.9 kg
